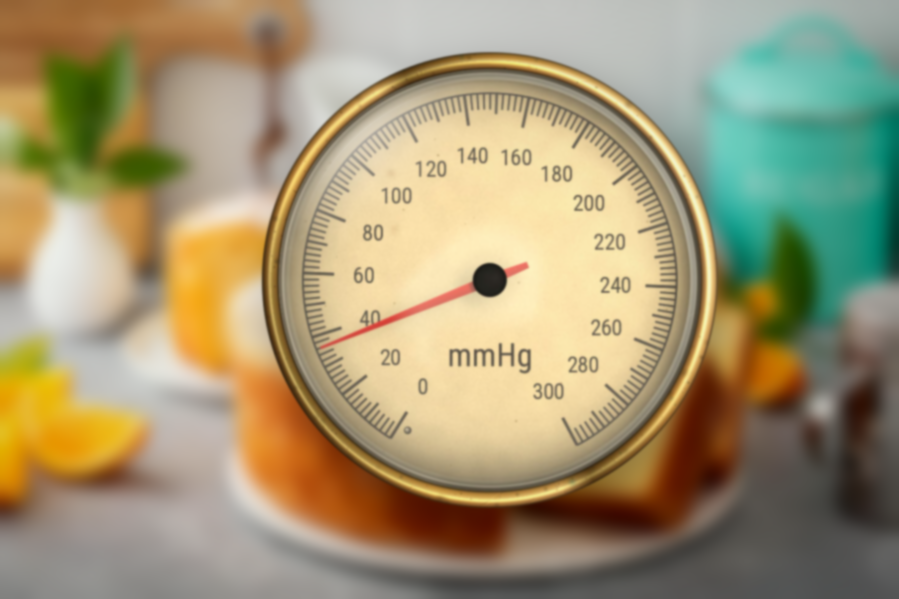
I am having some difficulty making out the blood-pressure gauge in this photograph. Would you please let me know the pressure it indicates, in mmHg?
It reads 36 mmHg
